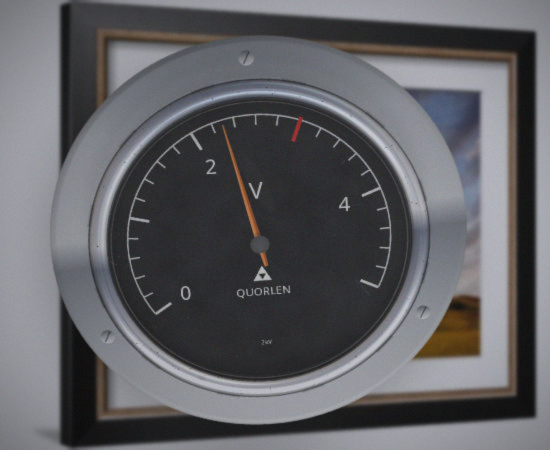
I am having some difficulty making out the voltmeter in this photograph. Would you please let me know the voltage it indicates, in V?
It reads 2.3 V
